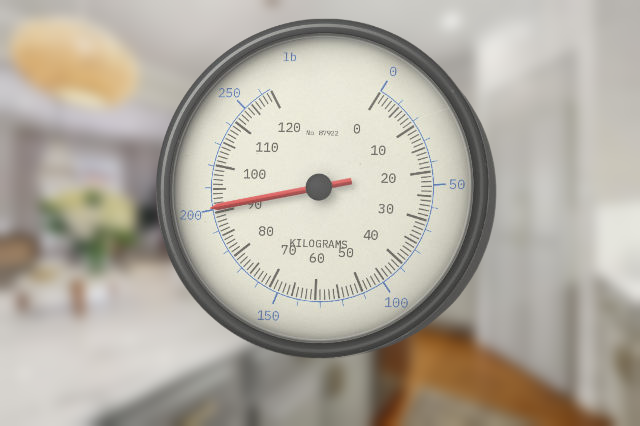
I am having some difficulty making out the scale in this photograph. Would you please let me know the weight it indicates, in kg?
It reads 91 kg
